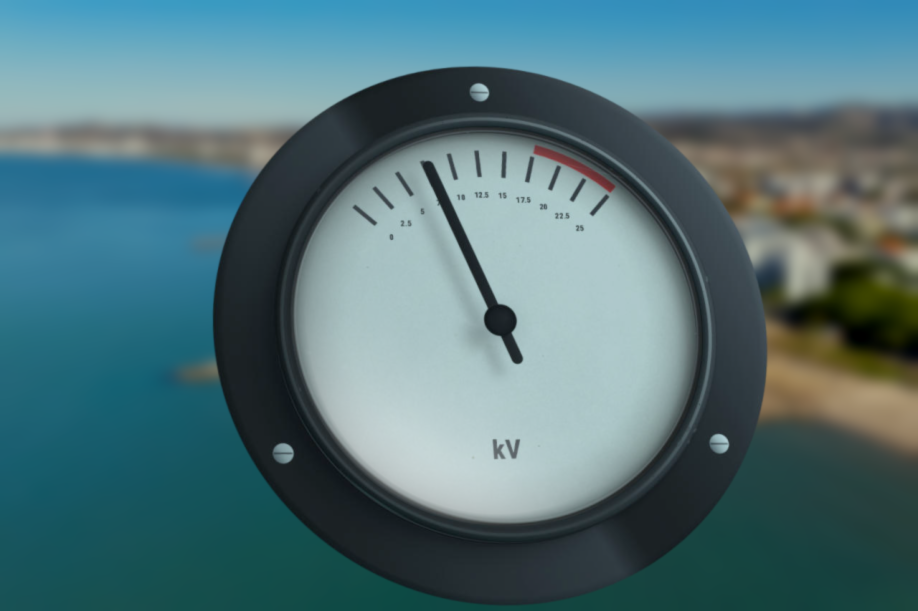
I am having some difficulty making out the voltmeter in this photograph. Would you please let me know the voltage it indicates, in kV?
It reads 7.5 kV
